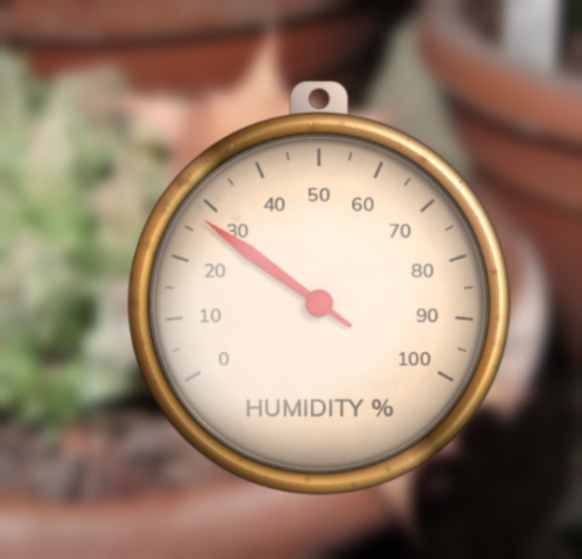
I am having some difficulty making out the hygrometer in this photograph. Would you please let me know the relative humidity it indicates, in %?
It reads 27.5 %
